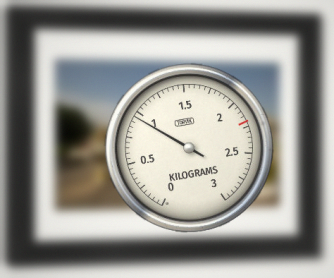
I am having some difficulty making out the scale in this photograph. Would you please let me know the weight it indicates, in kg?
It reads 0.95 kg
